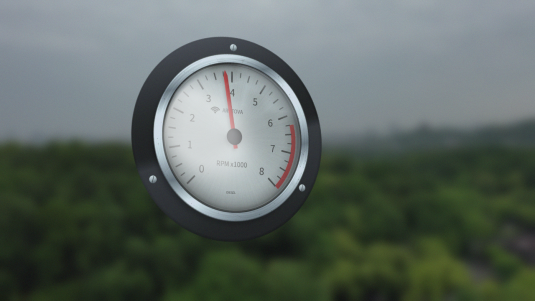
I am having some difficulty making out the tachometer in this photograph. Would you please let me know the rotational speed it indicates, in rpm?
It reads 3750 rpm
